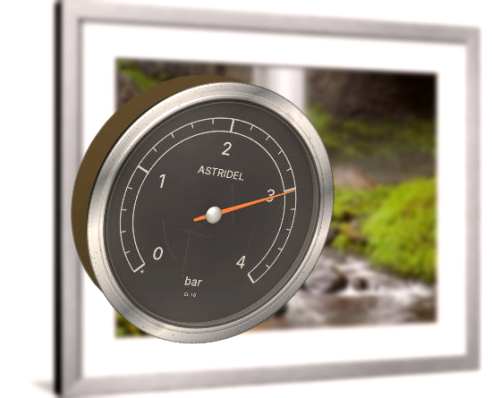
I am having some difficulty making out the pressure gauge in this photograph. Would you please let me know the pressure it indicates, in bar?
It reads 3 bar
